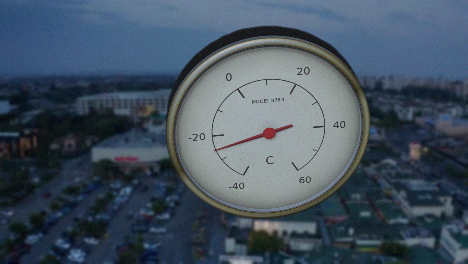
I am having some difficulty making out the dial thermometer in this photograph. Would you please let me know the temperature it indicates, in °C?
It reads -25 °C
